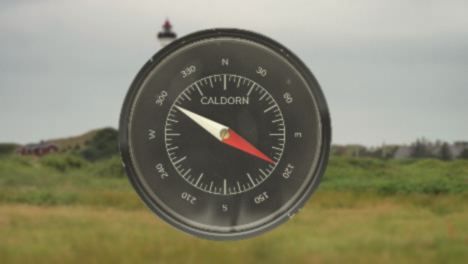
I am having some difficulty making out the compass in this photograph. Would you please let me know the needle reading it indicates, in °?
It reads 120 °
